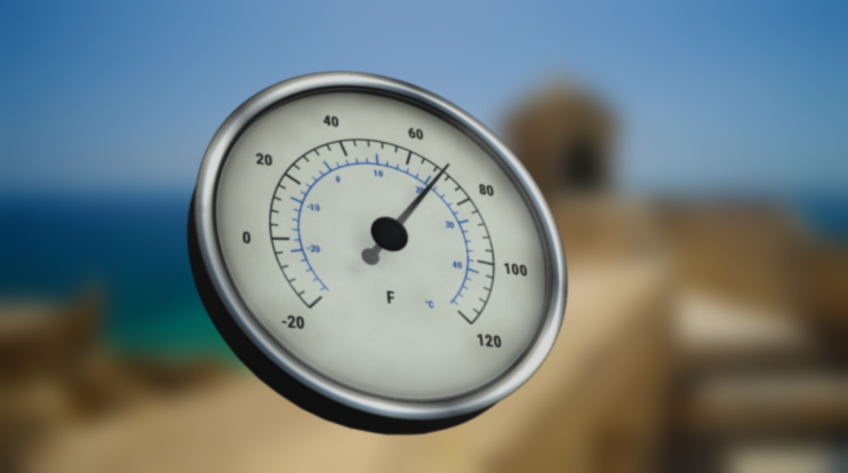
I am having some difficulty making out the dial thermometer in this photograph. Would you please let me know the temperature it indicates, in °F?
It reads 70 °F
